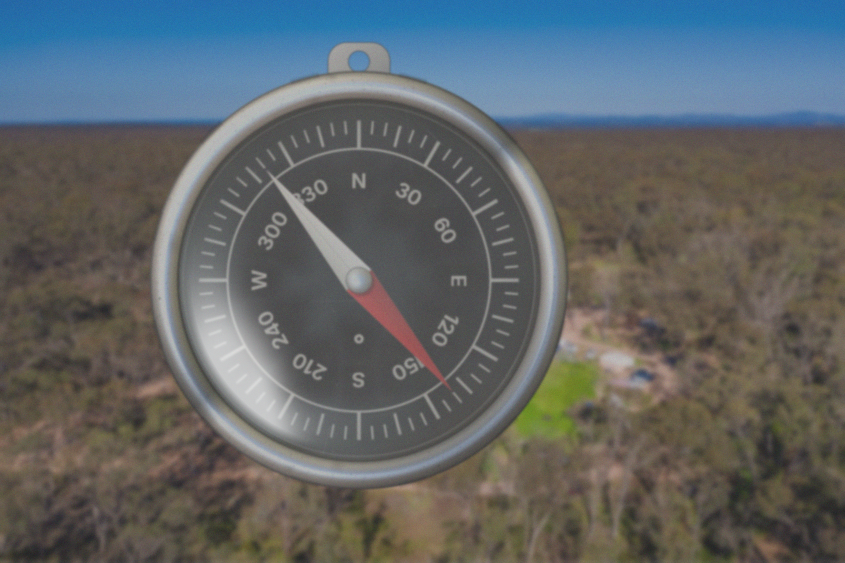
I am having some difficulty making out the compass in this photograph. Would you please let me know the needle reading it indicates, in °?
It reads 140 °
